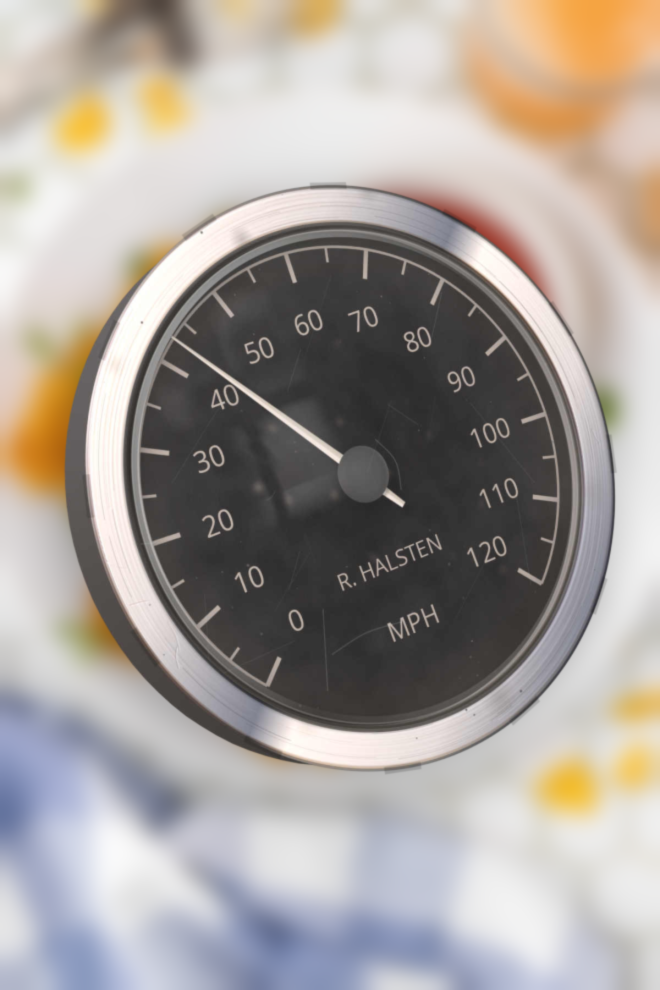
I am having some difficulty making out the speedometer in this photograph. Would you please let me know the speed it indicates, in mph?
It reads 42.5 mph
